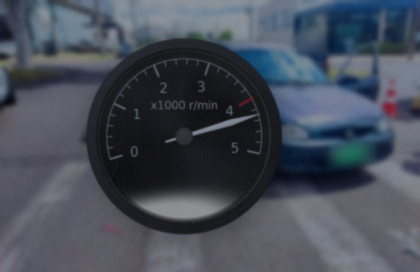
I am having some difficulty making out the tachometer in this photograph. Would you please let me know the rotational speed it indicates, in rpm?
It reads 4300 rpm
